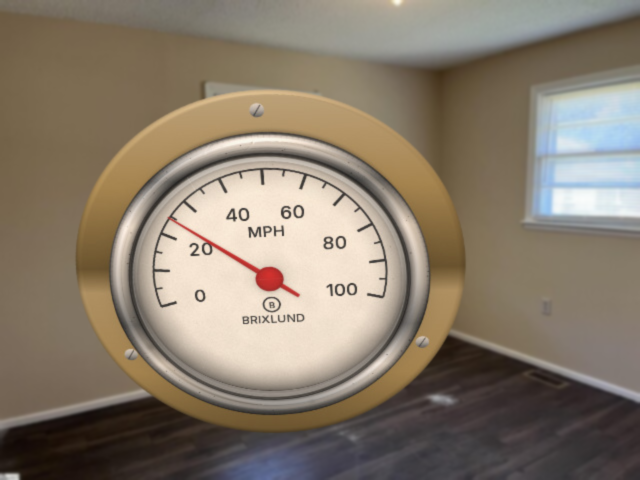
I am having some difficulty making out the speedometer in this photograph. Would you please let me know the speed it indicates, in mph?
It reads 25 mph
